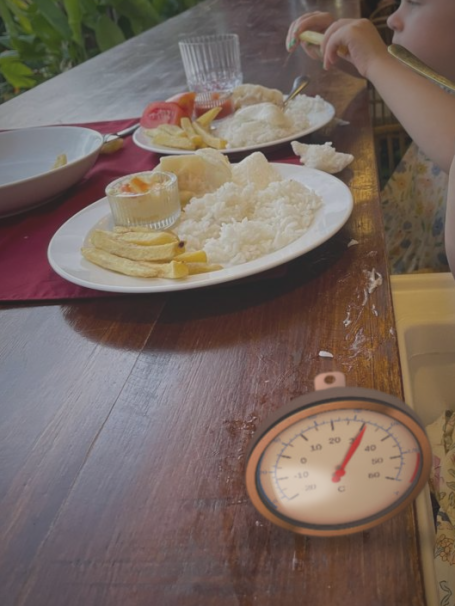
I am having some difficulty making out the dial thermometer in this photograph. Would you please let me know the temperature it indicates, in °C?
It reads 30 °C
